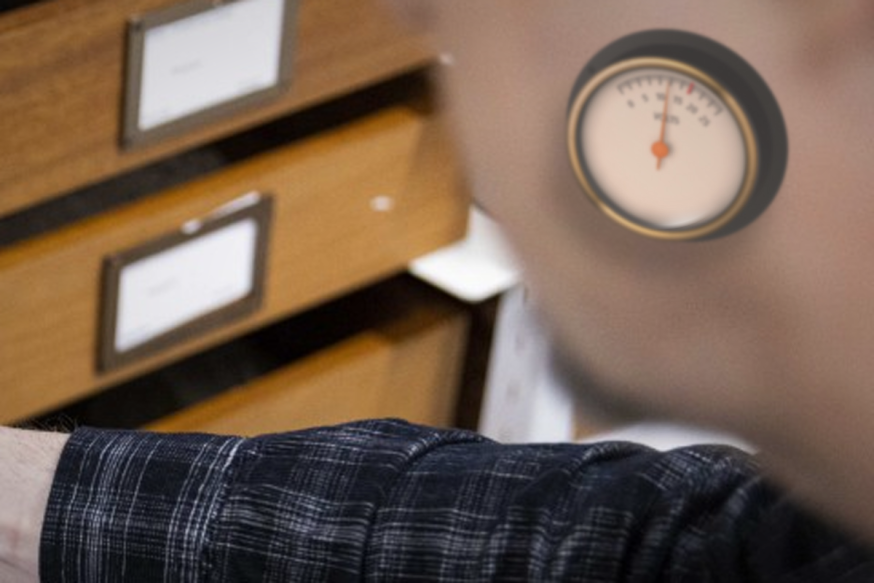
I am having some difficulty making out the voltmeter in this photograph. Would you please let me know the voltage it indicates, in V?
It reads 12.5 V
